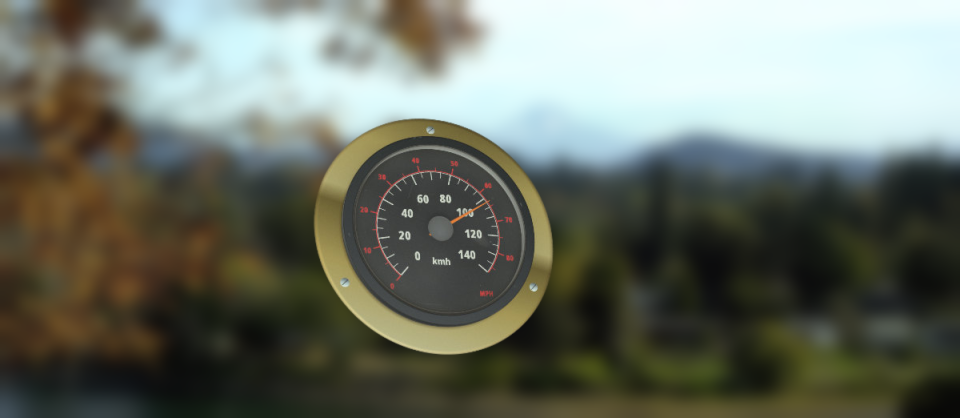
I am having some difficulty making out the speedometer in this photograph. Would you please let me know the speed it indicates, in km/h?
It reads 102.5 km/h
